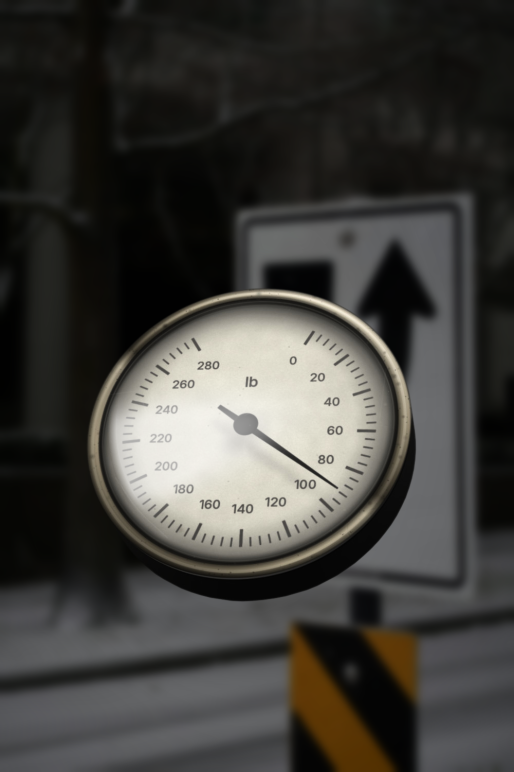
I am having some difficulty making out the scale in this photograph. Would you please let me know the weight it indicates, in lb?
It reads 92 lb
